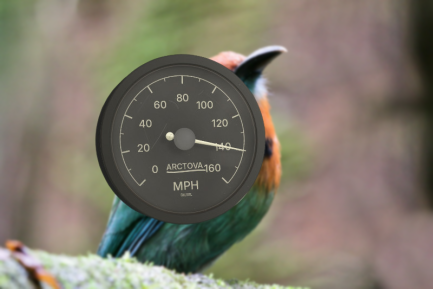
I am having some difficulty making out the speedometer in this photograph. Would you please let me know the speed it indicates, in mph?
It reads 140 mph
